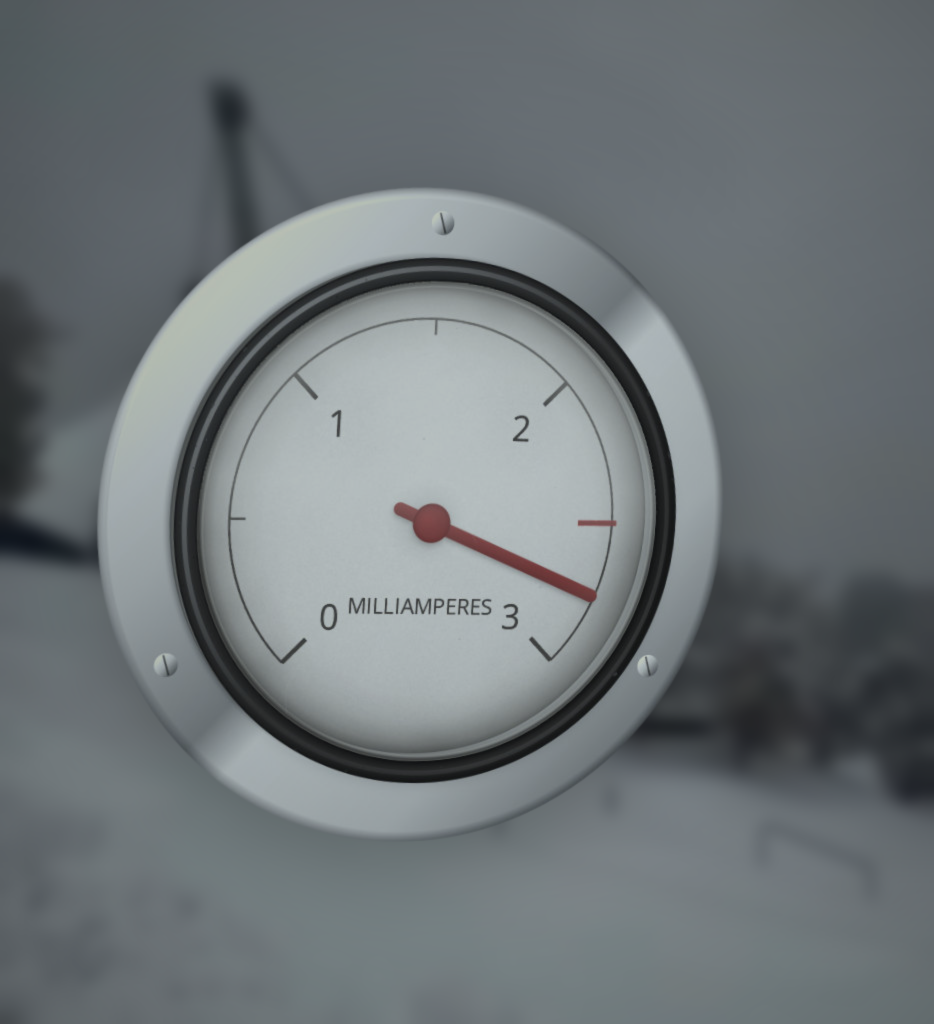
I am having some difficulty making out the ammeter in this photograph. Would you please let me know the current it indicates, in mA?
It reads 2.75 mA
